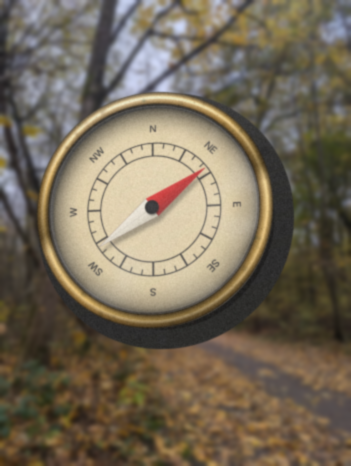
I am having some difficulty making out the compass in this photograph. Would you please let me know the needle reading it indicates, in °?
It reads 55 °
